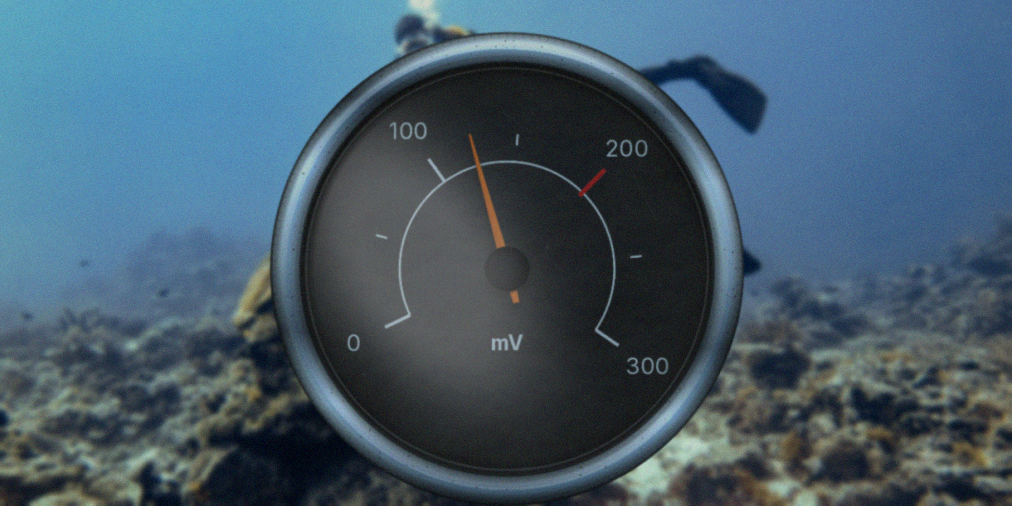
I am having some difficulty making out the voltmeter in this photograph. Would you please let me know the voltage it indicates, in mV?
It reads 125 mV
